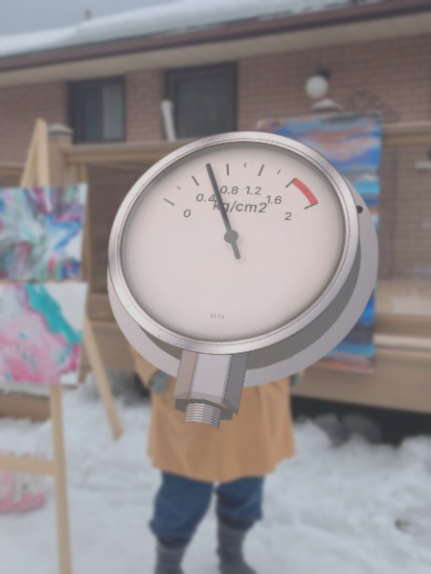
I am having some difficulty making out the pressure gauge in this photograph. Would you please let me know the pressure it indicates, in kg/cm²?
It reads 0.6 kg/cm²
